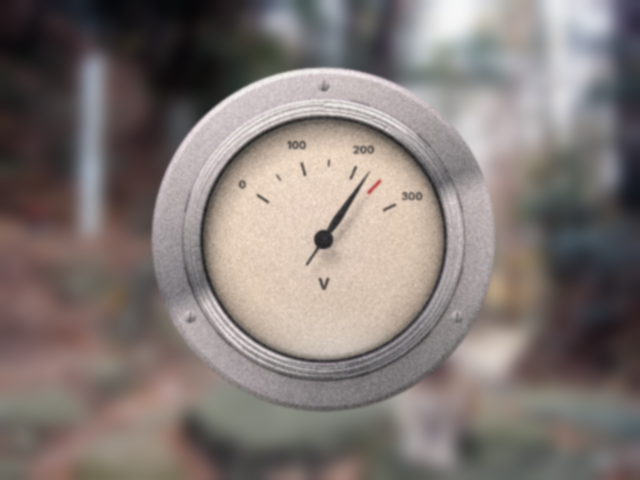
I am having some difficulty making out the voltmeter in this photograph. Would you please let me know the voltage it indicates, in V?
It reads 225 V
